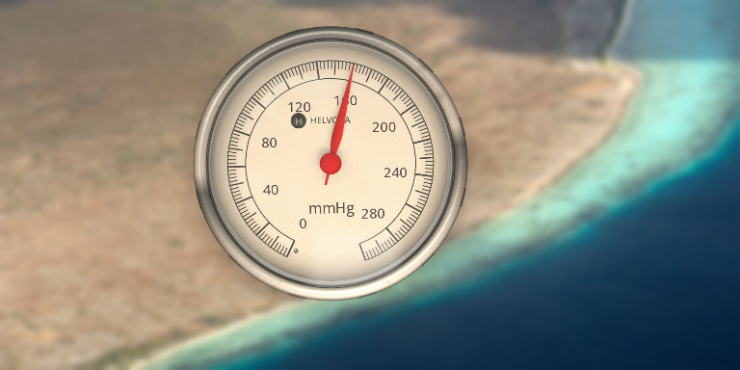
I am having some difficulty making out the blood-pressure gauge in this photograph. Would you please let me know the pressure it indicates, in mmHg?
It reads 160 mmHg
